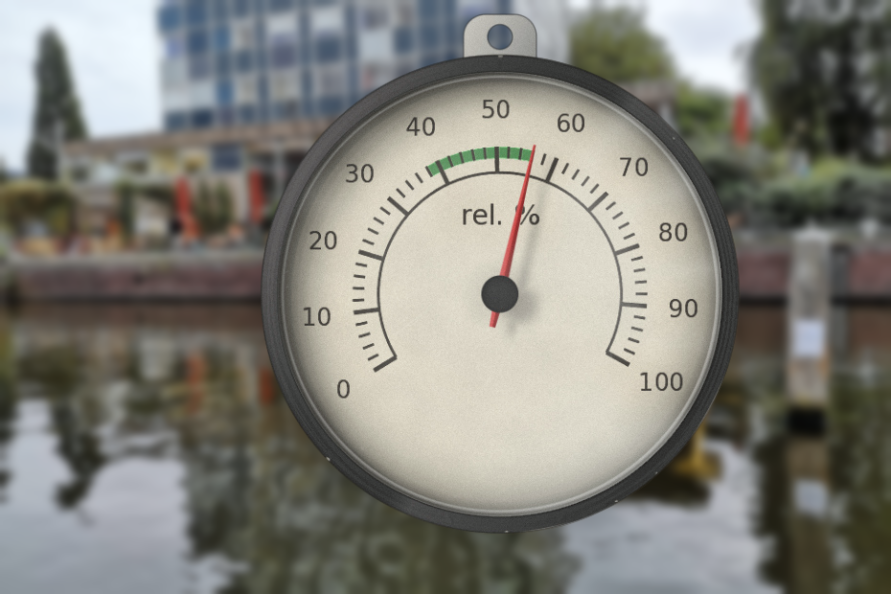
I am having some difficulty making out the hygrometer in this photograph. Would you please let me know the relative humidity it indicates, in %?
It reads 56 %
